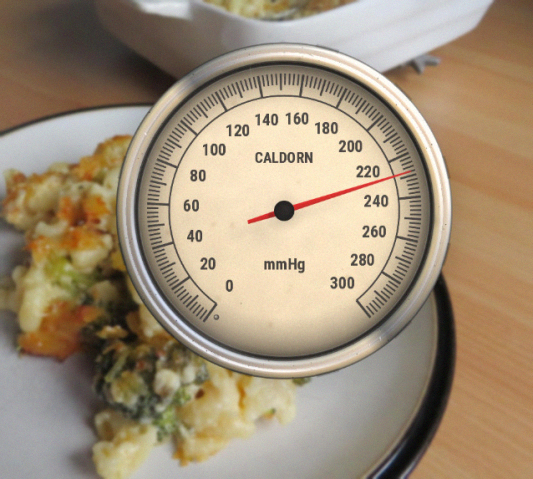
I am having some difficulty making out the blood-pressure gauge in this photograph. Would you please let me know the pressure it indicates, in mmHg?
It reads 228 mmHg
